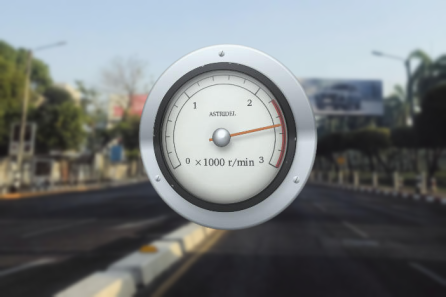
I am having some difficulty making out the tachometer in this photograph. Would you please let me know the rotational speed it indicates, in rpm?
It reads 2500 rpm
